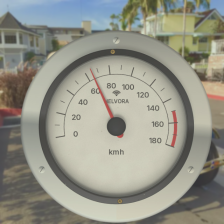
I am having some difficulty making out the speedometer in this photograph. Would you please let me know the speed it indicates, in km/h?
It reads 65 km/h
